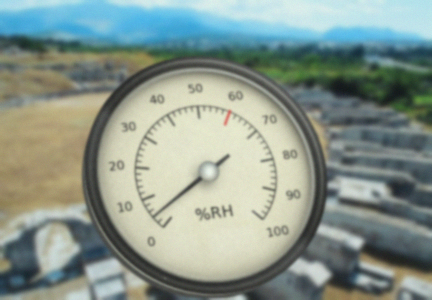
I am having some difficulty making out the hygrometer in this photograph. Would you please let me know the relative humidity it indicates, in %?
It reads 4 %
